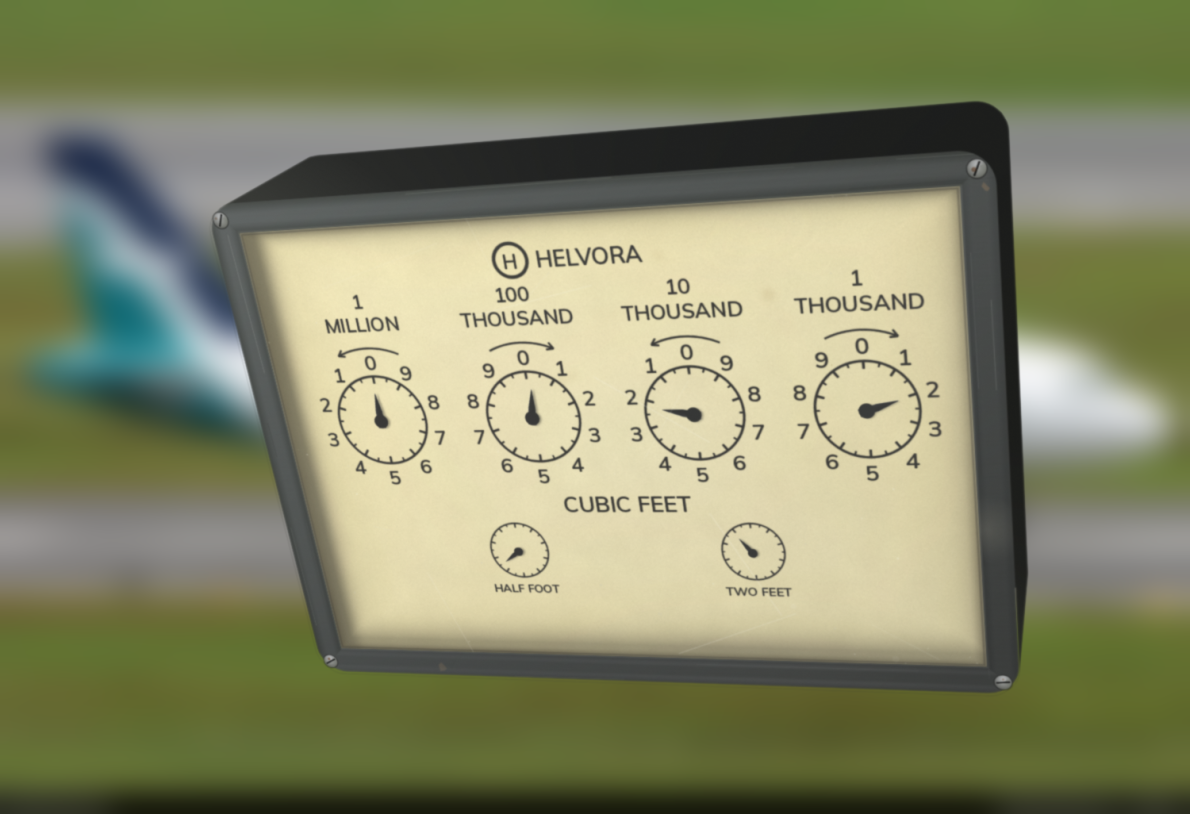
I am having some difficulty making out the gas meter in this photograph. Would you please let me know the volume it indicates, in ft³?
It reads 2200 ft³
